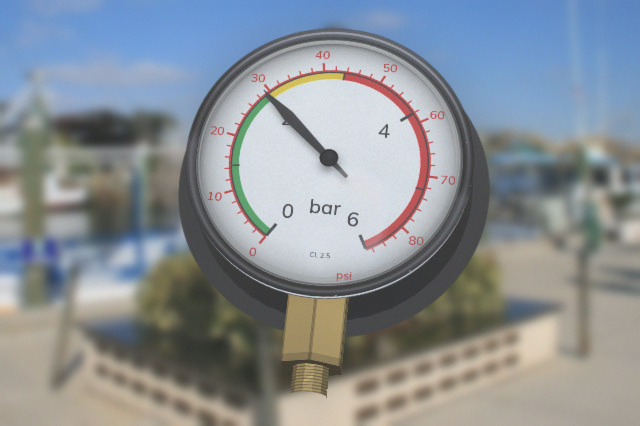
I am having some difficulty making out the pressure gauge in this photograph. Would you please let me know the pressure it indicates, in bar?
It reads 2 bar
